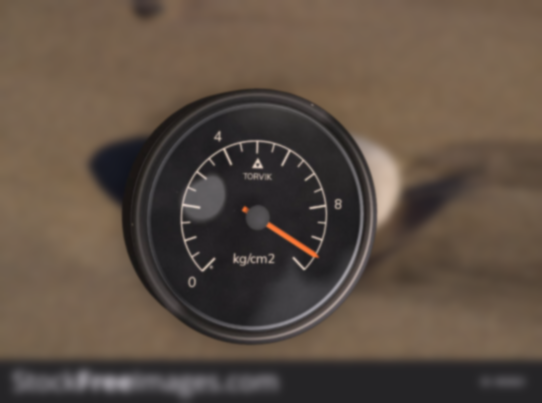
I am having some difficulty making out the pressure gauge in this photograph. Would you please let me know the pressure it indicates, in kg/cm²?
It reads 9.5 kg/cm²
